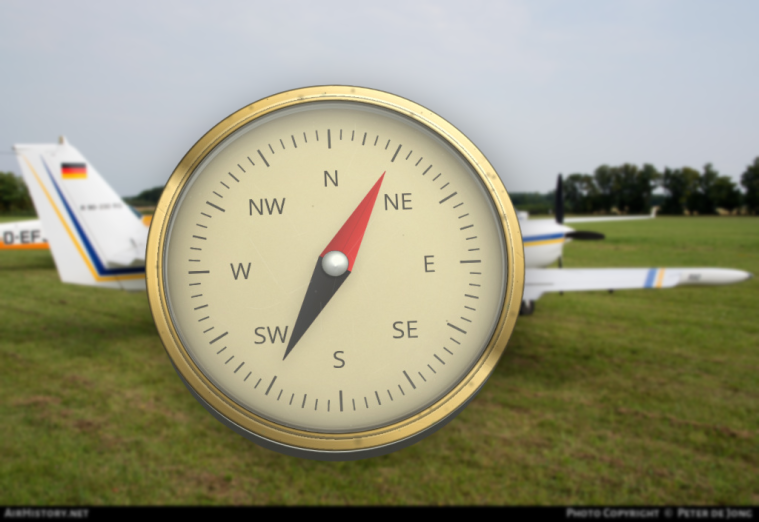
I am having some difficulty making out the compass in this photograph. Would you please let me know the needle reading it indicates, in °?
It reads 30 °
